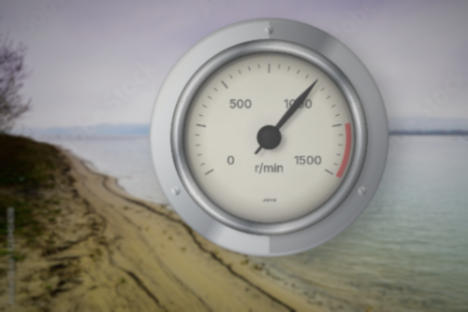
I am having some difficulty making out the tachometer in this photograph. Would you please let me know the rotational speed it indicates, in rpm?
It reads 1000 rpm
